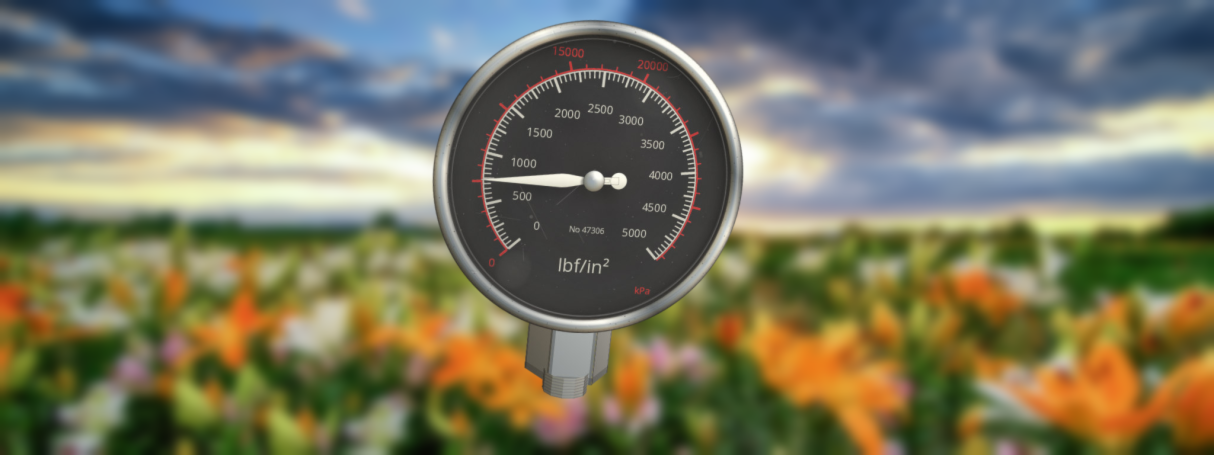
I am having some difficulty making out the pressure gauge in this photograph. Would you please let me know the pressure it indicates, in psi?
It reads 750 psi
